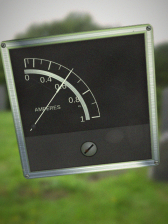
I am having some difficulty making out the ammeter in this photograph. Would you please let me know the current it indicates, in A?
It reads 0.6 A
